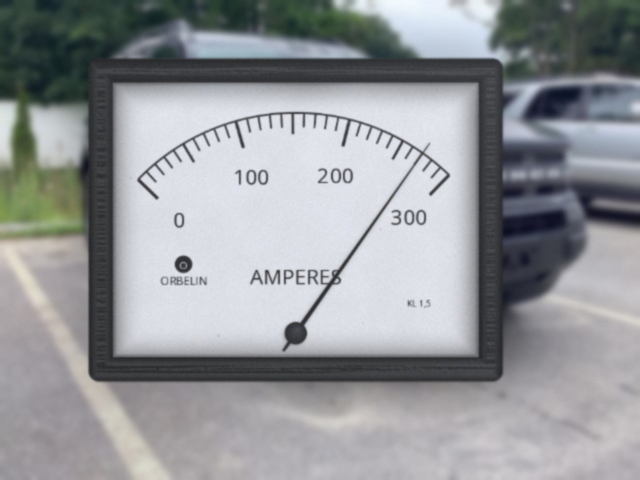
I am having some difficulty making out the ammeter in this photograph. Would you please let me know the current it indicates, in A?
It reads 270 A
